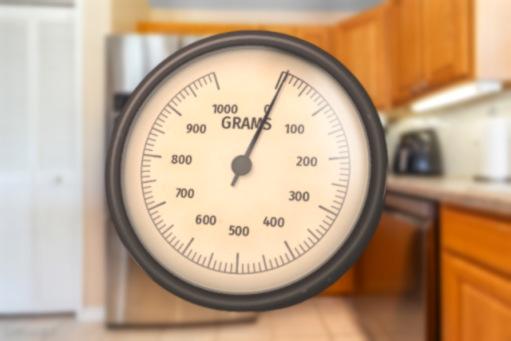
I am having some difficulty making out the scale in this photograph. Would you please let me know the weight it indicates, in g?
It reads 10 g
